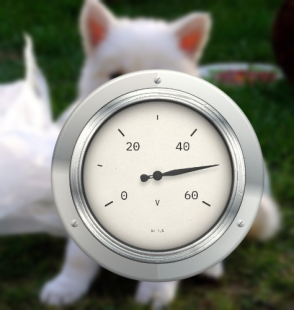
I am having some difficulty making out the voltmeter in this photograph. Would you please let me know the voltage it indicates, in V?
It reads 50 V
